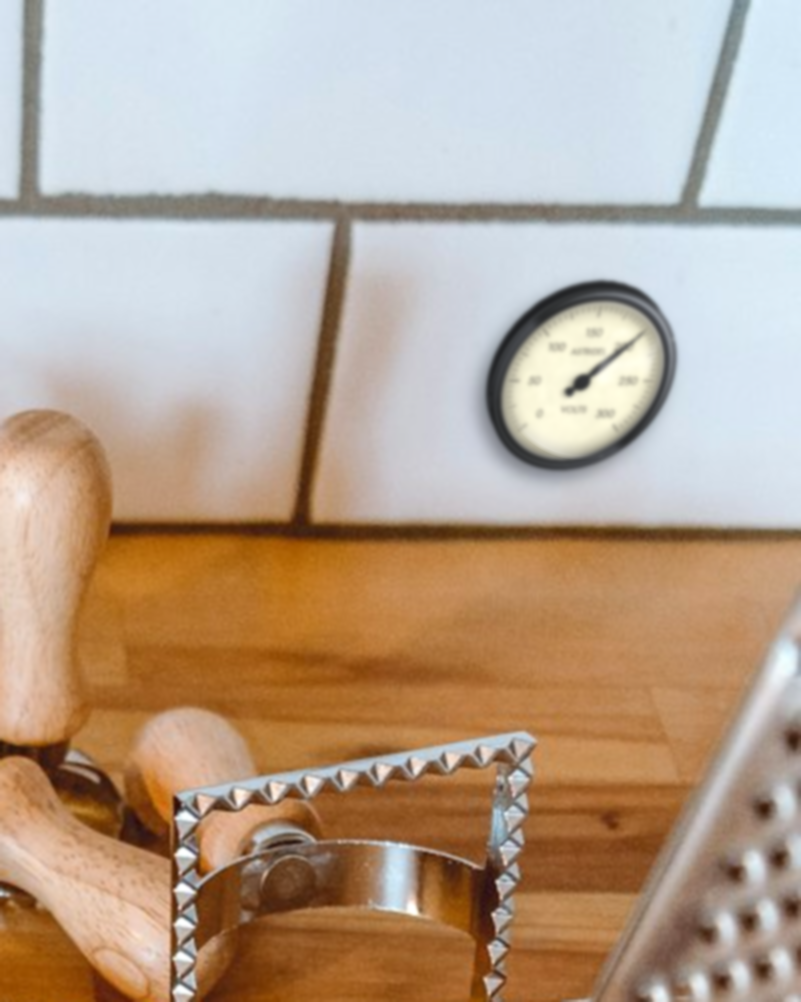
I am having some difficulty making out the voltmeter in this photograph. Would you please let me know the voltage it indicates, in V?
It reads 200 V
